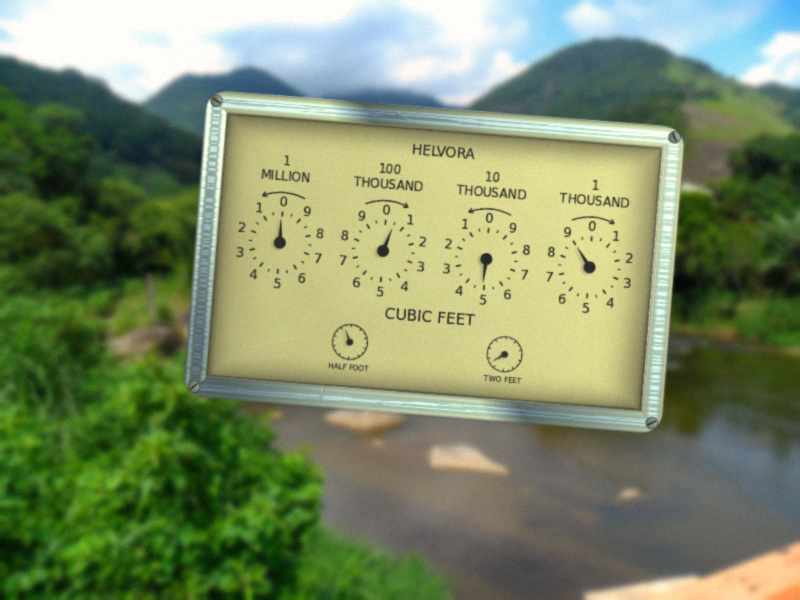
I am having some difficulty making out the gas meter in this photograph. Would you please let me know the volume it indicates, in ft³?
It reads 4900 ft³
